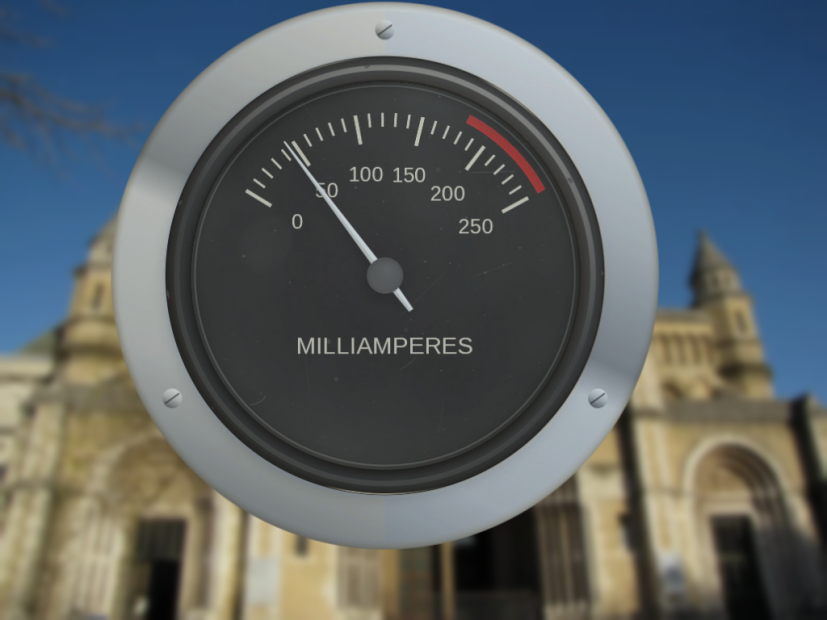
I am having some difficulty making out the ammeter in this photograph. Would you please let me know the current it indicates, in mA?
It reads 45 mA
